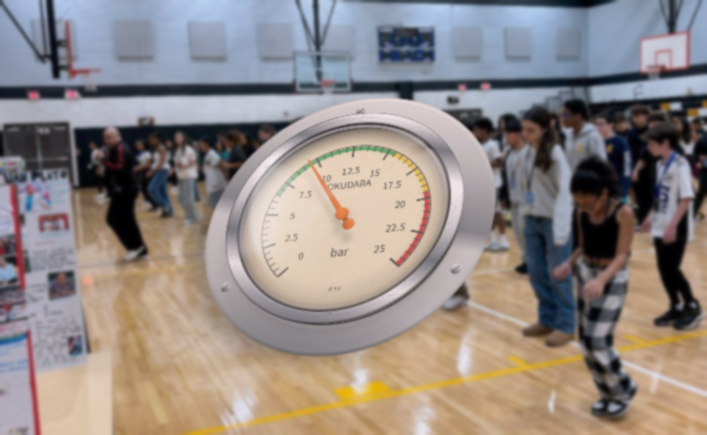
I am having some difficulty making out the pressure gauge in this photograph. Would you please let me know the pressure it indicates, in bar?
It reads 9.5 bar
